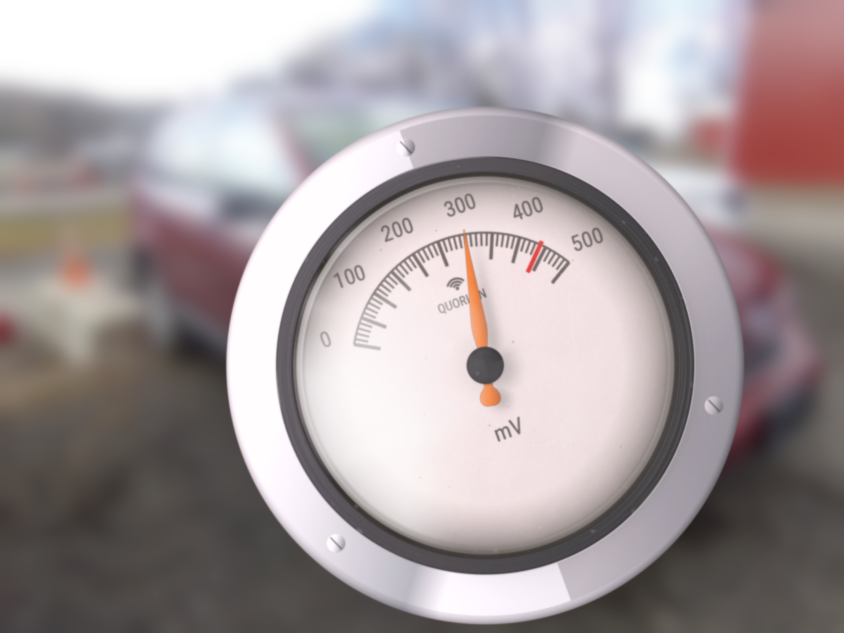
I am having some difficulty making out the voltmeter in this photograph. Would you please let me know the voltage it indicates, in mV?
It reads 300 mV
